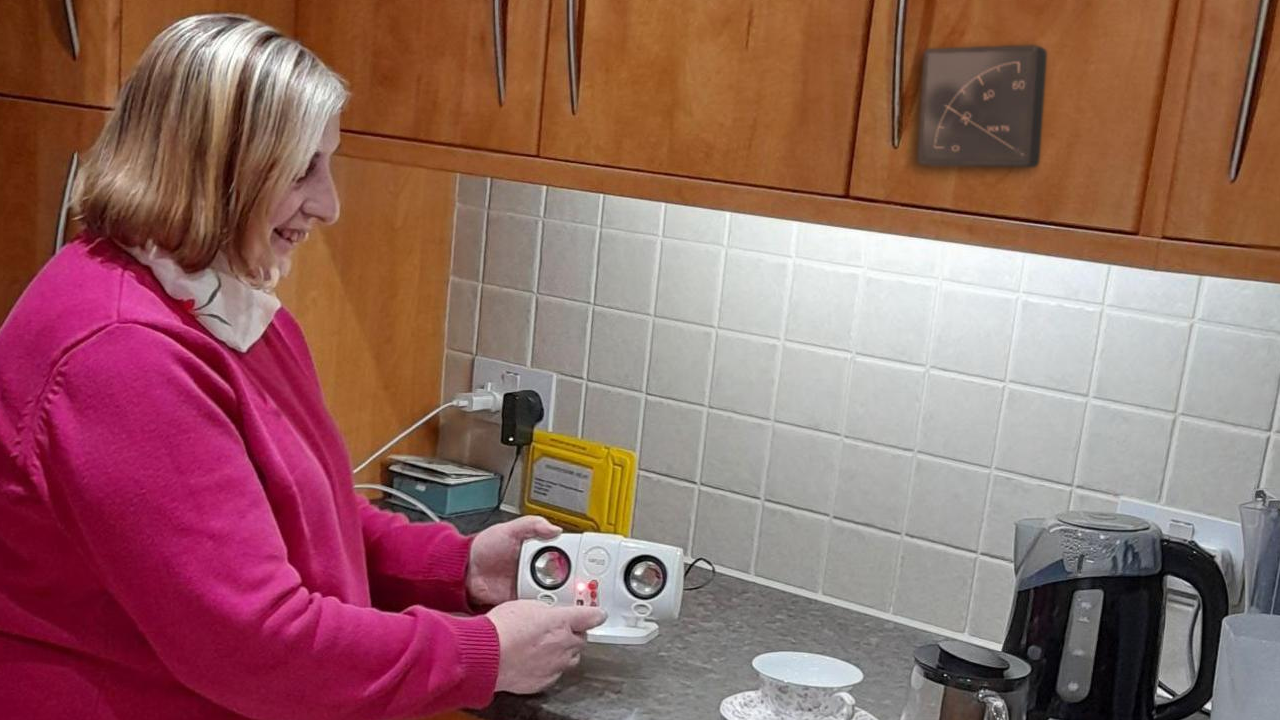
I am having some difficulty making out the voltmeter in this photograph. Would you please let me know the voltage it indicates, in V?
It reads 20 V
